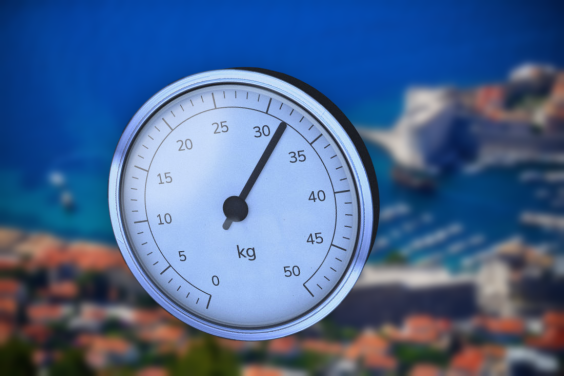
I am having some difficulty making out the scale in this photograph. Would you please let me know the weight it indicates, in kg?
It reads 32 kg
